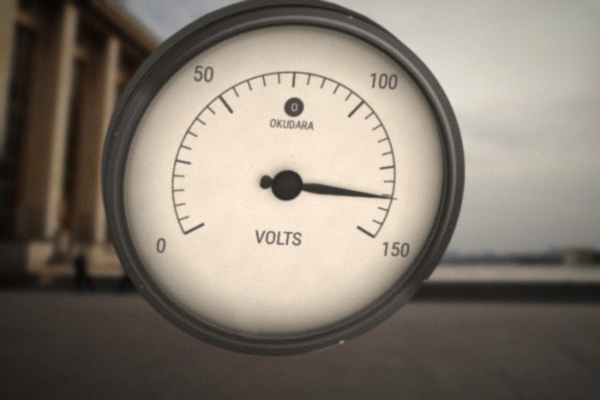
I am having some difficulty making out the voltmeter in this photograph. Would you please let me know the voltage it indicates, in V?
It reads 135 V
